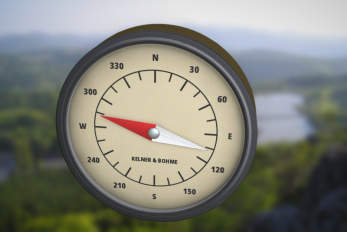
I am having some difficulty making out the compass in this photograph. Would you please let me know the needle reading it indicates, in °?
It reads 285 °
